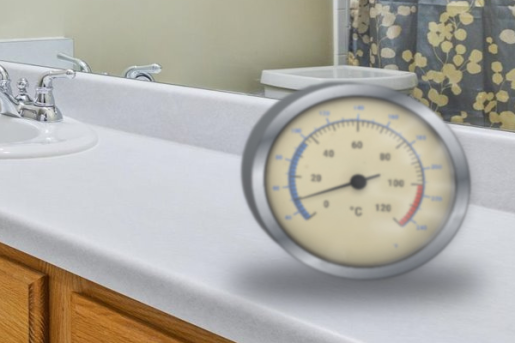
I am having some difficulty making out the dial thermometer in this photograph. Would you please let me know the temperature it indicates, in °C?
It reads 10 °C
